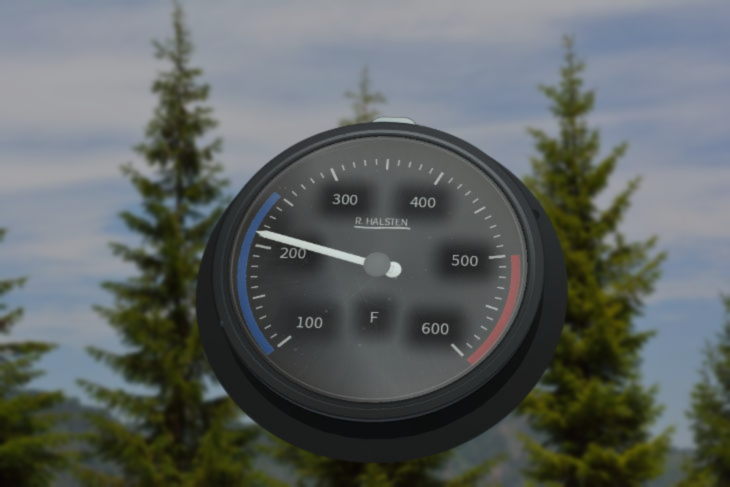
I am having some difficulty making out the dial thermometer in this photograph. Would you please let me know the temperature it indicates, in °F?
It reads 210 °F
